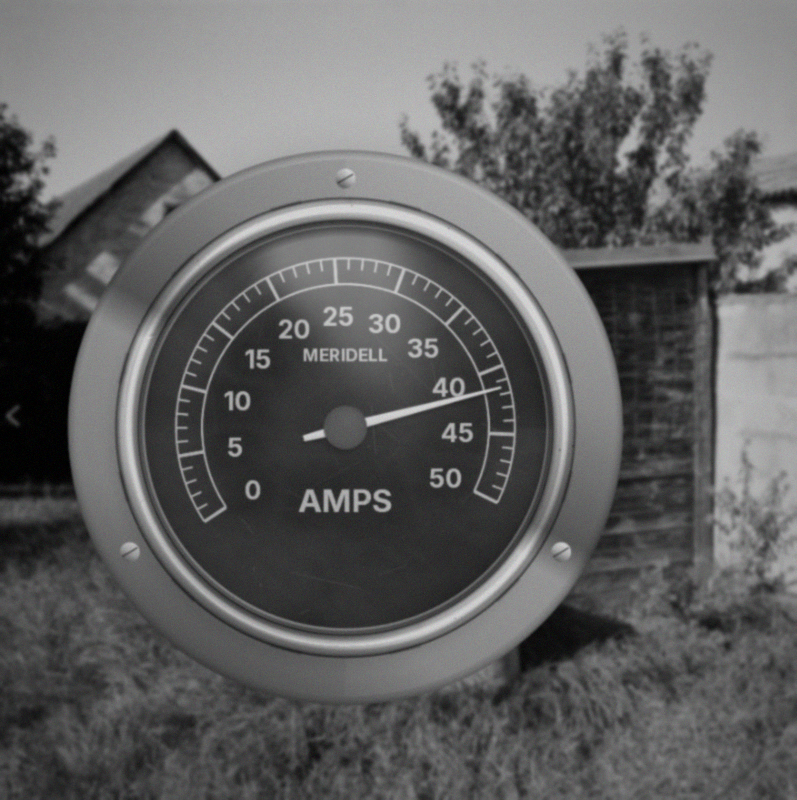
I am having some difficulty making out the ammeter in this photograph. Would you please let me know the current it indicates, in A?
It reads 41.5 A
